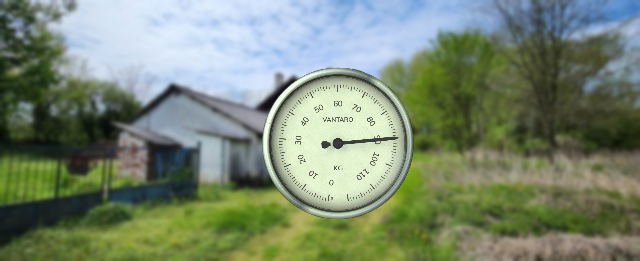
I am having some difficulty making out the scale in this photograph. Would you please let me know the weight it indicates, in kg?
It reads 90 kg
